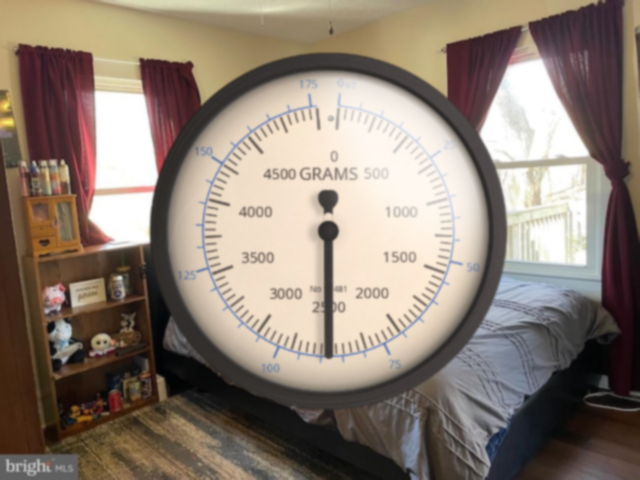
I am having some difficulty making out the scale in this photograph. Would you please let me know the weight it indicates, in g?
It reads 2500 g
